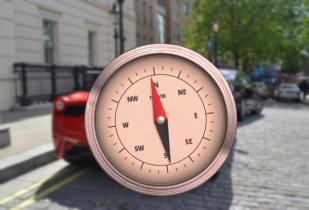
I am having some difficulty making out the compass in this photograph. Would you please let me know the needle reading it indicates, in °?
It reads 355 °
